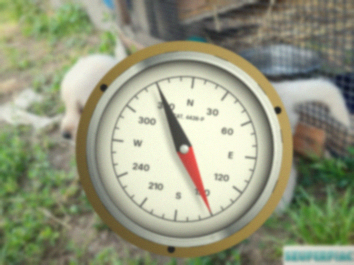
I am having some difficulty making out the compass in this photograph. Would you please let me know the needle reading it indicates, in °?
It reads 150 °
